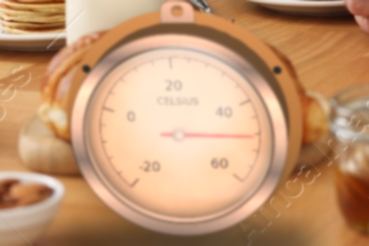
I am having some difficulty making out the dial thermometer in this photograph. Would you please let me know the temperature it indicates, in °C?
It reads 48 °C
